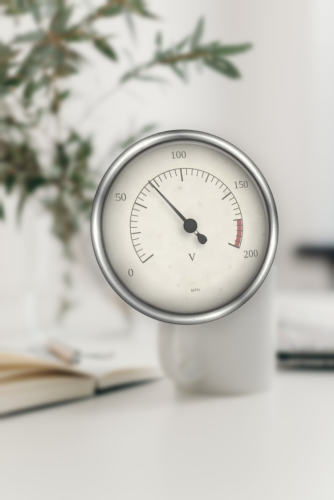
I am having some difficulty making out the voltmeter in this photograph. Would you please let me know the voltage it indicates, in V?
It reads 70 V
